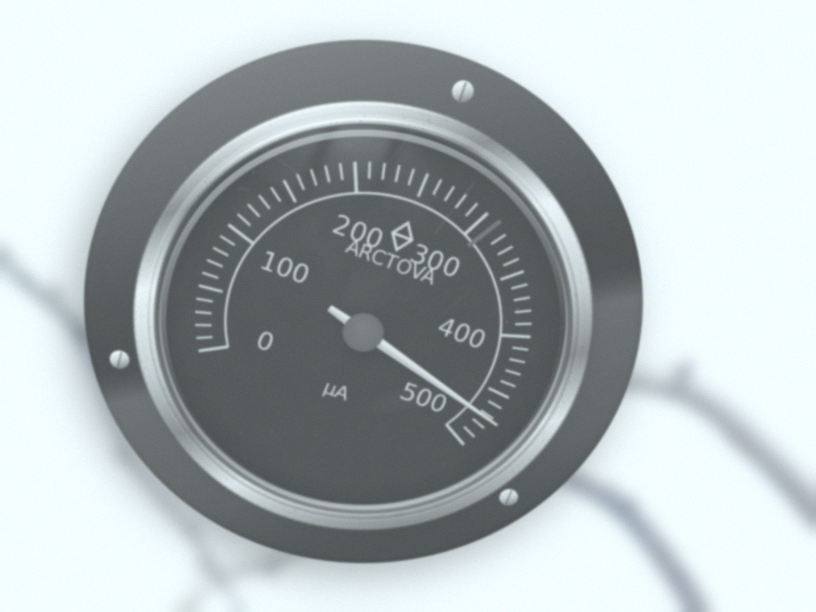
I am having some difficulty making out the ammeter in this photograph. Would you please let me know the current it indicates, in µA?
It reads 470 µA
